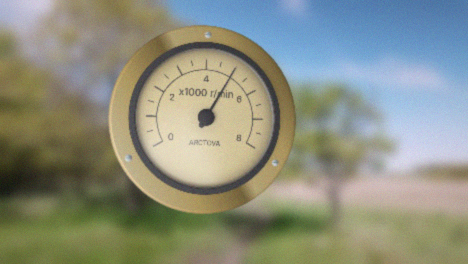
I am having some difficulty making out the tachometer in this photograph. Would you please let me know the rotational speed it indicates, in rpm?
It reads 5000 rpm
